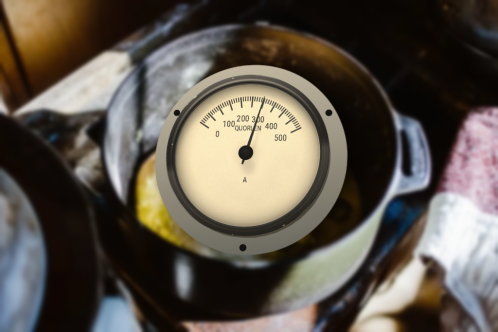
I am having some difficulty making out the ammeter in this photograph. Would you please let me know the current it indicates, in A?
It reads 300 A
